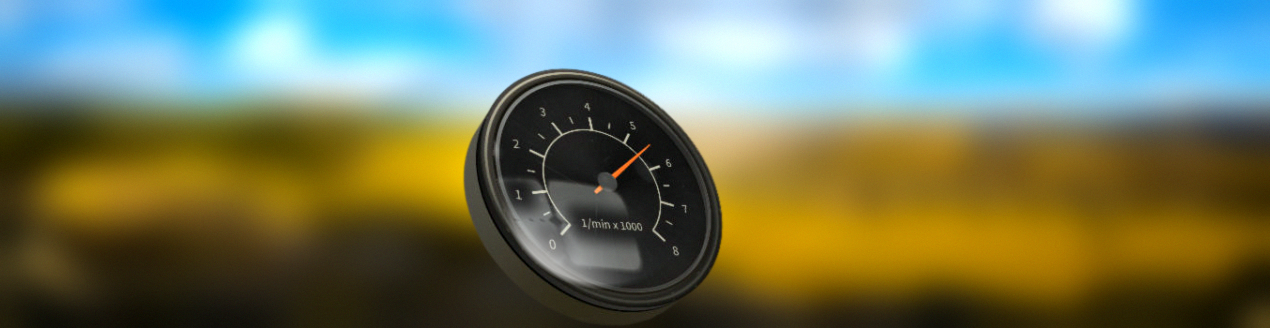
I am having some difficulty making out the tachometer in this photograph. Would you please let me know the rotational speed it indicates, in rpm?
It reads 5500 rpm
